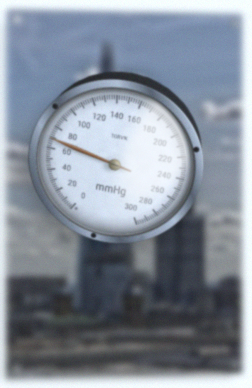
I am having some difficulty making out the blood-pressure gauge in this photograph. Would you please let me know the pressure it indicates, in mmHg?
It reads 70 mmHg
